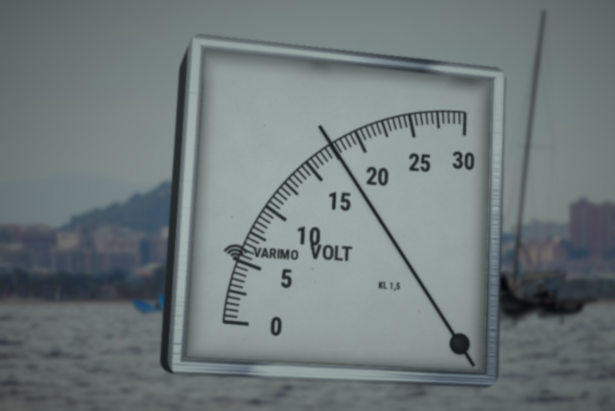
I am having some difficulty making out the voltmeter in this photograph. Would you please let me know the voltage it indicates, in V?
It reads 17.5 V
